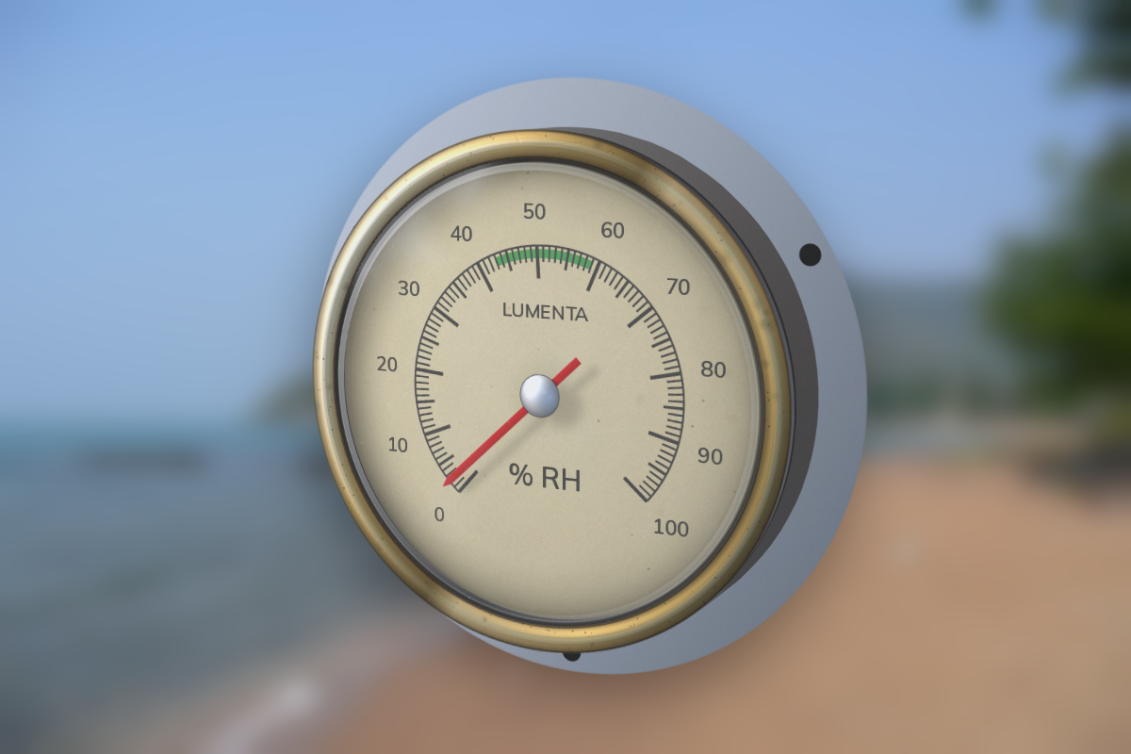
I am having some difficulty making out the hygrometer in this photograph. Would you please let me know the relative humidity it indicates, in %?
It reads 2 %
